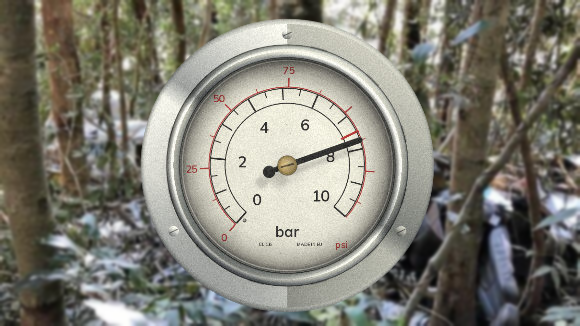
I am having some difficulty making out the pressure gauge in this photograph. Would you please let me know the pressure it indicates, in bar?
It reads 7.75 bar
